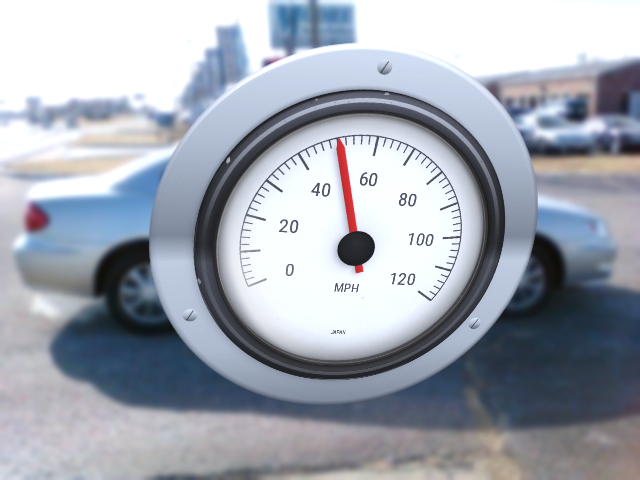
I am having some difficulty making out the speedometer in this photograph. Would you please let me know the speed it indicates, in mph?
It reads 50 mph
